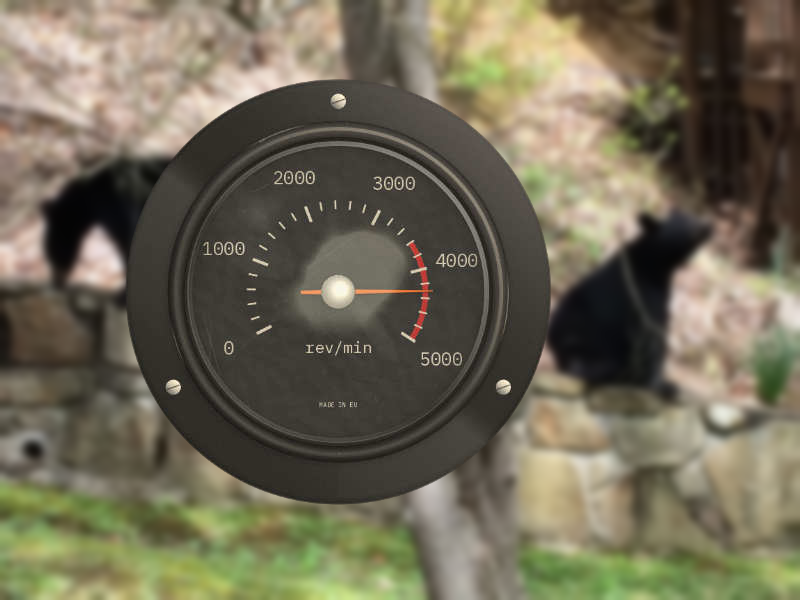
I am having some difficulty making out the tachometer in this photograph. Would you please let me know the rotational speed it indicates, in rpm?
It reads 4300 rpm
